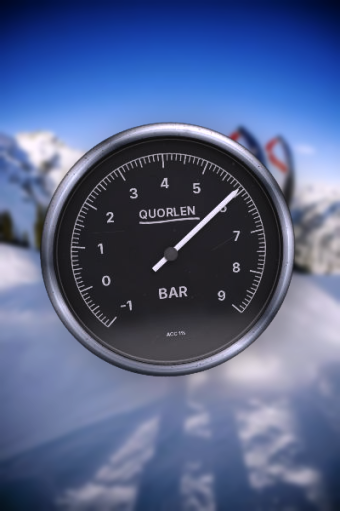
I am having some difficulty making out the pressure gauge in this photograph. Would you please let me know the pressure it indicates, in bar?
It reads 5.9 bar
